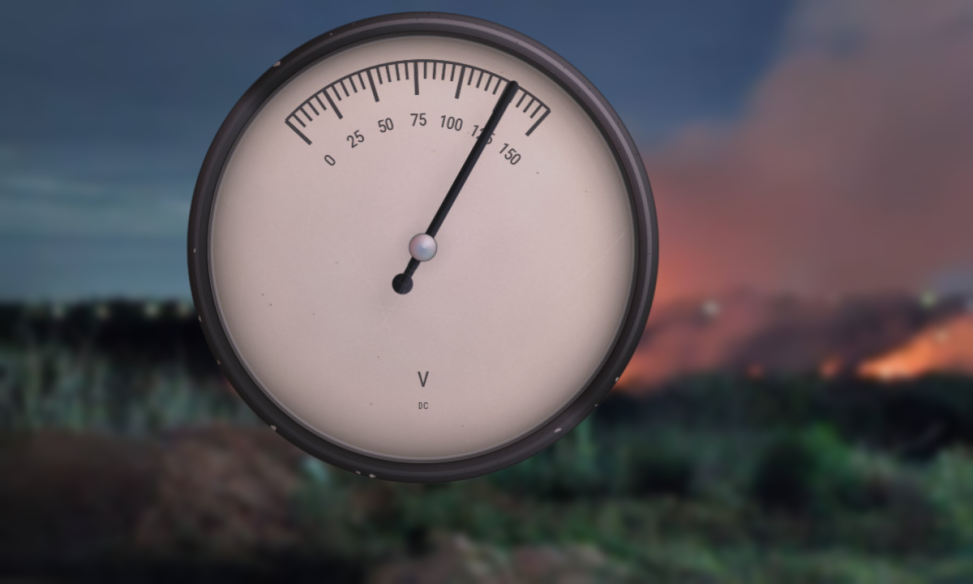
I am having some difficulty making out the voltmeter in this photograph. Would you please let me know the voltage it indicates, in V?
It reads 127.5 V
